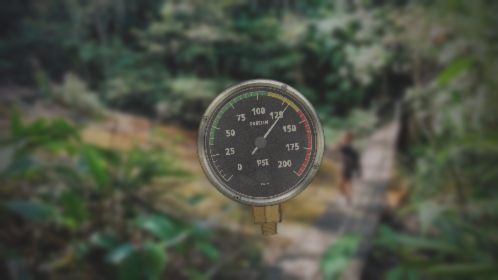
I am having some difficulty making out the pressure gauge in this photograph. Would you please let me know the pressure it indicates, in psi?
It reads 130 psi
